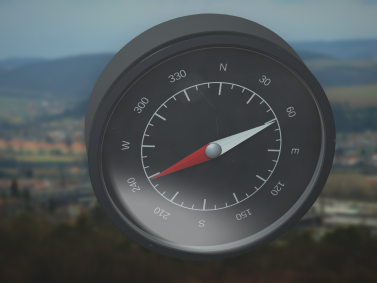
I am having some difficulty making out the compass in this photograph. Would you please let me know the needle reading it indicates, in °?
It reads 240 °
